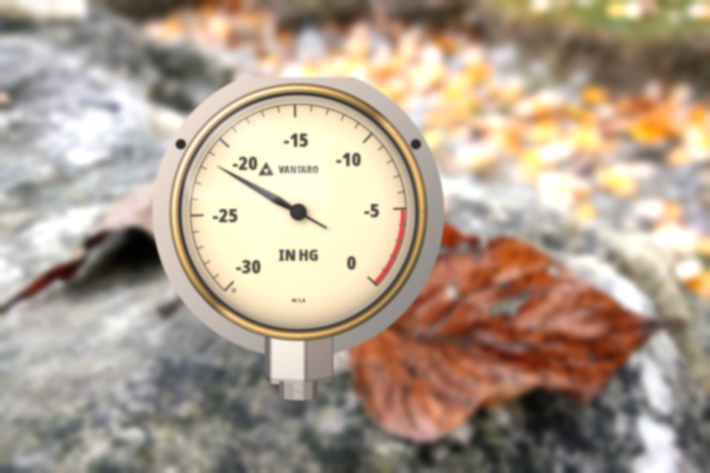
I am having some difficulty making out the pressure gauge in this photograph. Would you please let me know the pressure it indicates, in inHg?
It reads -21.5 inHg
